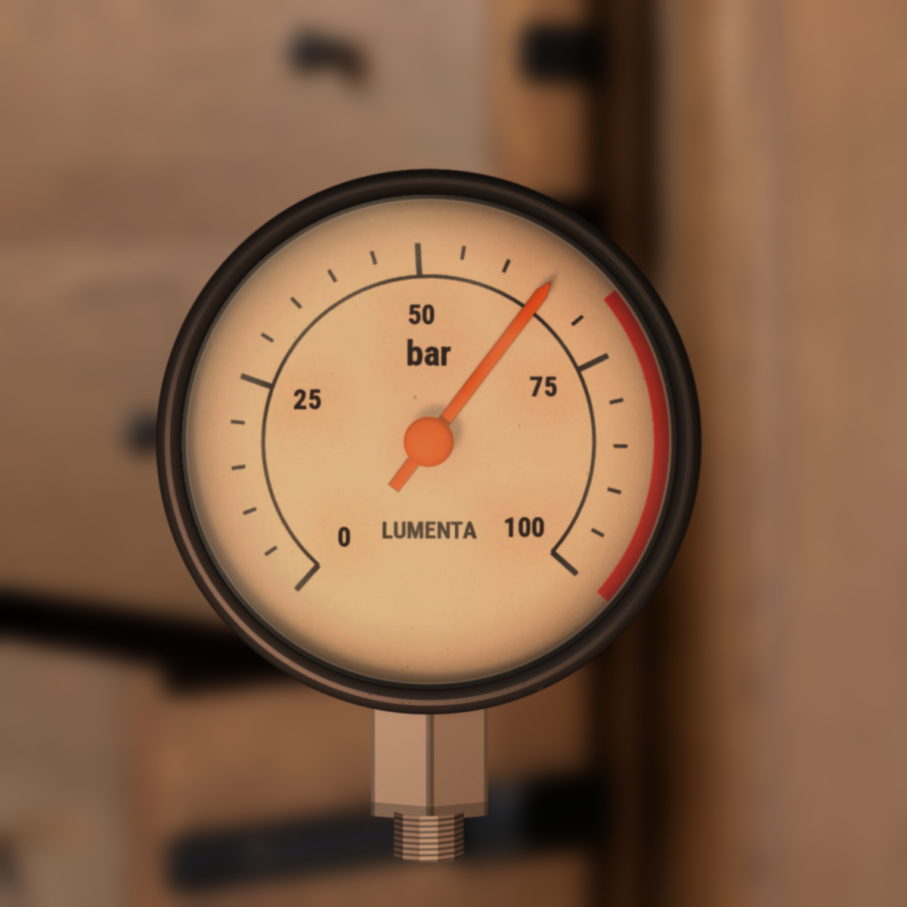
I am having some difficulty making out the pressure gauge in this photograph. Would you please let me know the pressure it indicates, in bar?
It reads 65 bar
